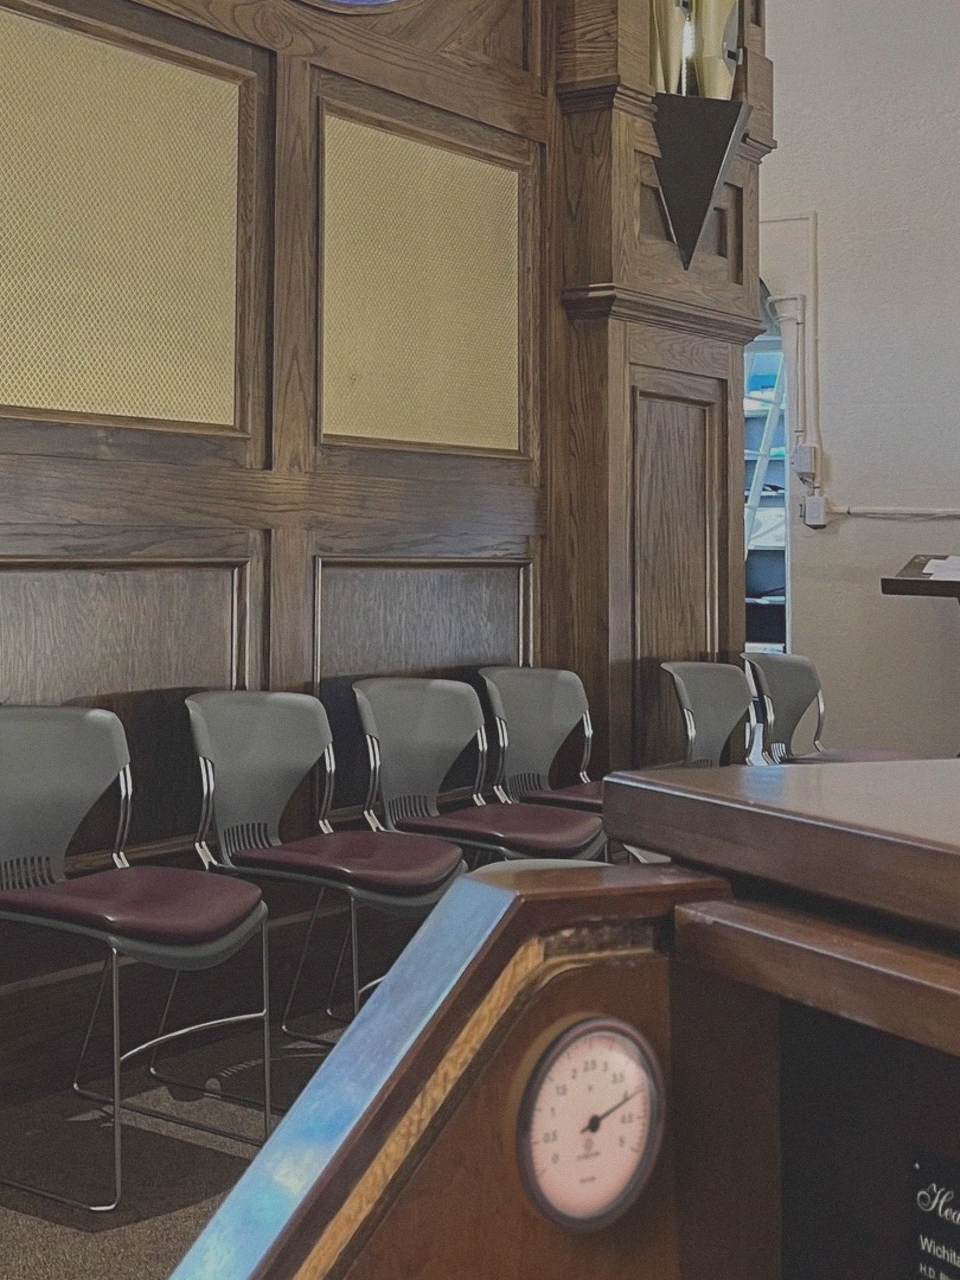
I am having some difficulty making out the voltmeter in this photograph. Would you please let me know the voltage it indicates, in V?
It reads 4 V
